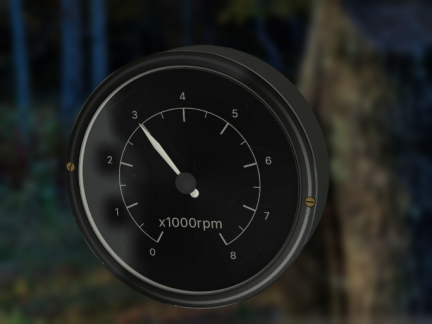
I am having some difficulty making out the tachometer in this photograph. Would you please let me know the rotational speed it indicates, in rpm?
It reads 3000 rpm
